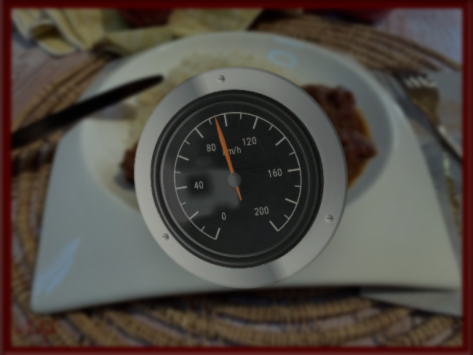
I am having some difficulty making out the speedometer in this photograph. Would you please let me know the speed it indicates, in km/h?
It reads 95 km/h
